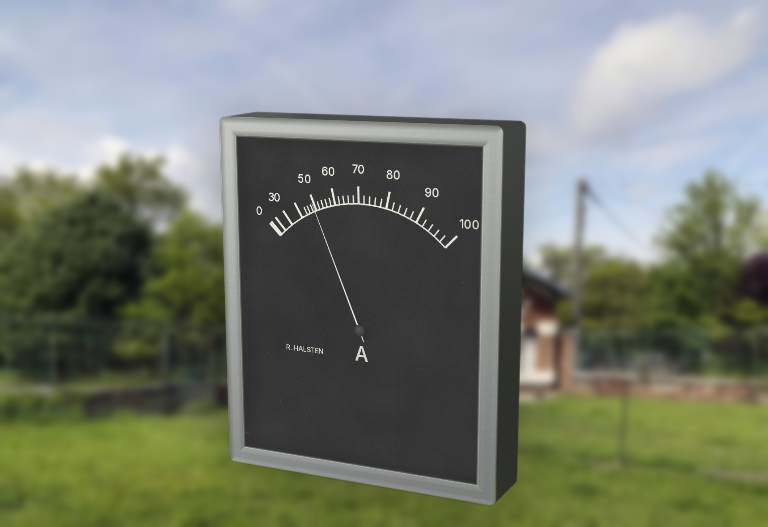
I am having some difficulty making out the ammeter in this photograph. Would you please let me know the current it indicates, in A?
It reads 50 A
